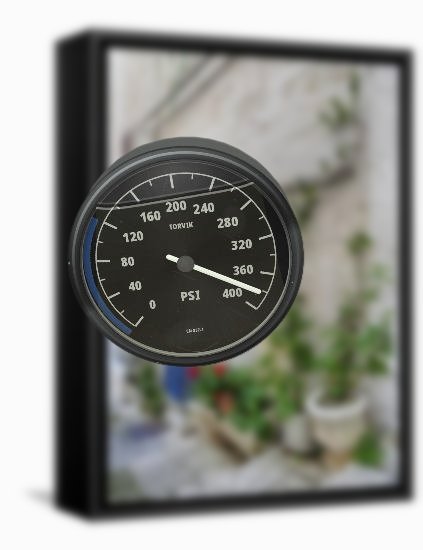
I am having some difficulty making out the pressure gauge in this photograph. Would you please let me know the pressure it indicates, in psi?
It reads 380 psi
